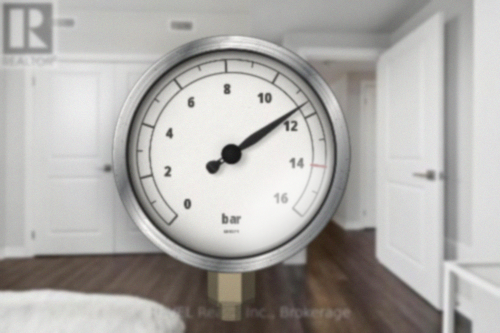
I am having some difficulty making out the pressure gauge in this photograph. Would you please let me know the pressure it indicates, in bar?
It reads 11.5 bar
